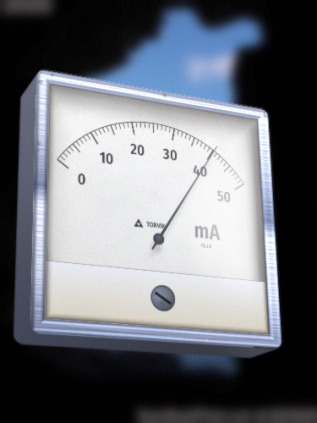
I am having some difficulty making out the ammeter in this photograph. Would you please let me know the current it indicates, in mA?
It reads 40 mA
